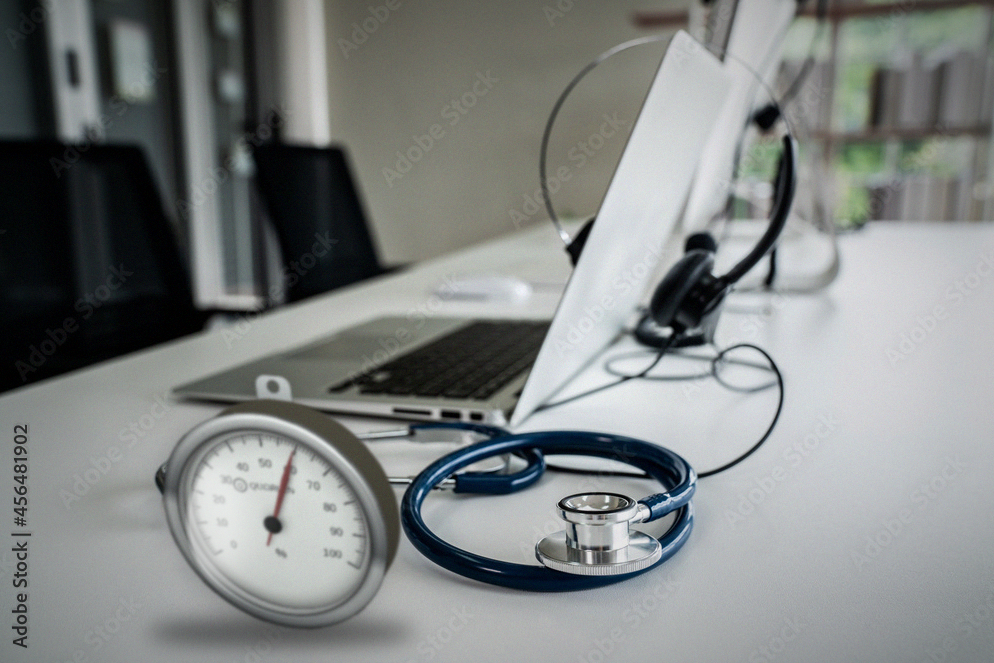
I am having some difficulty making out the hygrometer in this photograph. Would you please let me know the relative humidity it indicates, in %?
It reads 60 %
